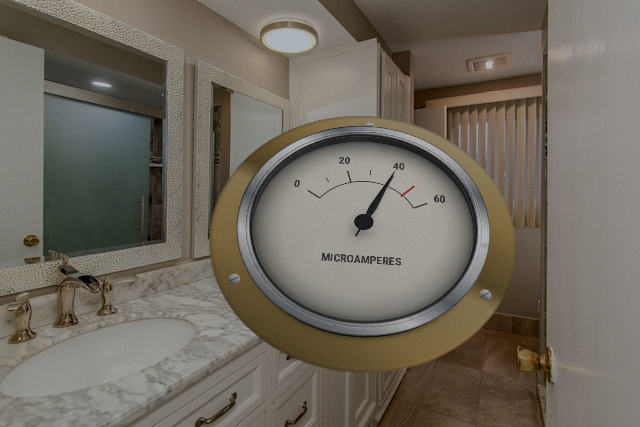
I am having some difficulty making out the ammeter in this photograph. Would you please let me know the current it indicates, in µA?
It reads 40 µA
